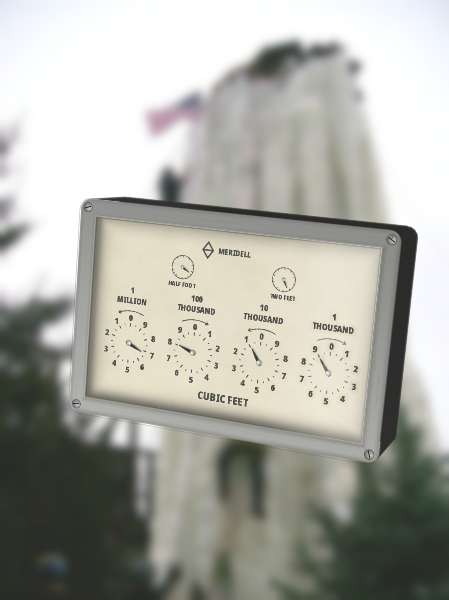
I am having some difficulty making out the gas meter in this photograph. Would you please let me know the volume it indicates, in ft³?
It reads 680900 ft³
